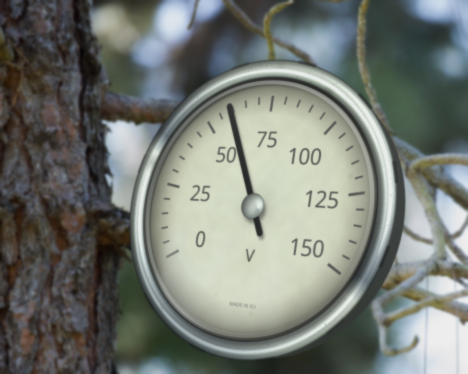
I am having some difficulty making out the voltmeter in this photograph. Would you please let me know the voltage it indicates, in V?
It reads 60 V
